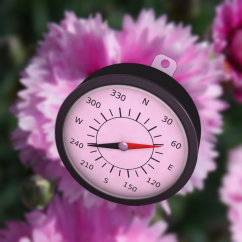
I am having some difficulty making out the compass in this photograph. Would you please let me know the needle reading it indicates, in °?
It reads 60 °
